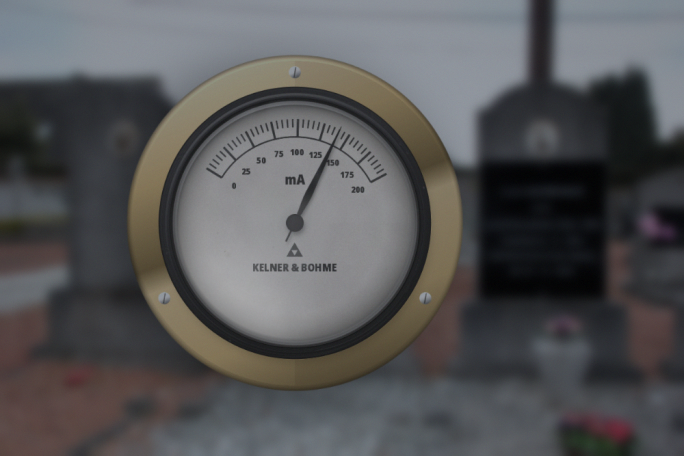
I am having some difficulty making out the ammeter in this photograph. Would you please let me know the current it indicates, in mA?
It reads 140 mA
